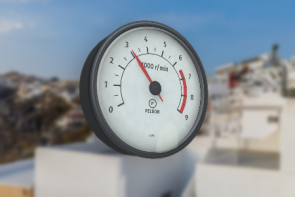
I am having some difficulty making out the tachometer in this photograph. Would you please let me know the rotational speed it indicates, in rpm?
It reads 3000 rpm
